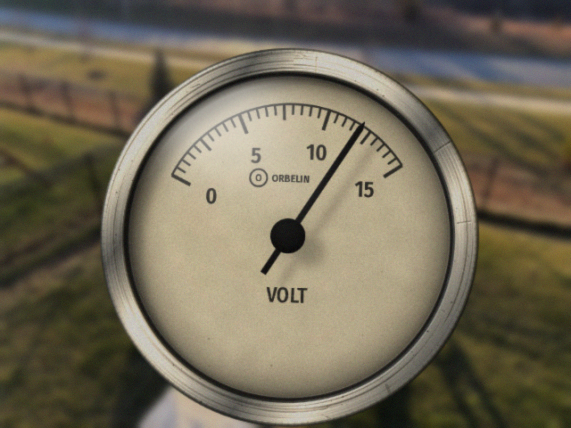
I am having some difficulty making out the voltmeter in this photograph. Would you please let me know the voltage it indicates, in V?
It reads 12 V
